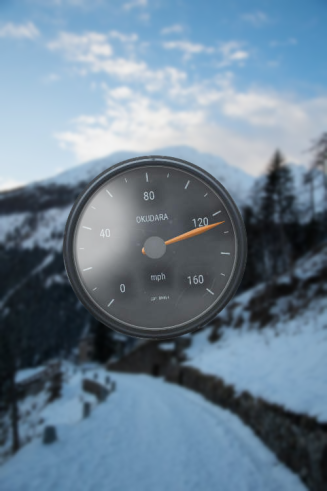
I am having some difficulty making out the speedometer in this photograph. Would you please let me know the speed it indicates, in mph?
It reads 125 mph
